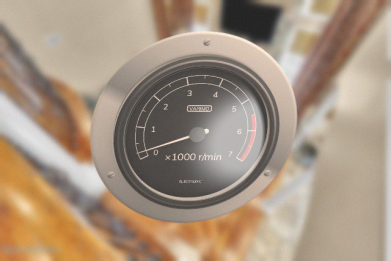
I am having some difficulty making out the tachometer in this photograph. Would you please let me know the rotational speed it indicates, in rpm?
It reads 250 rpm
